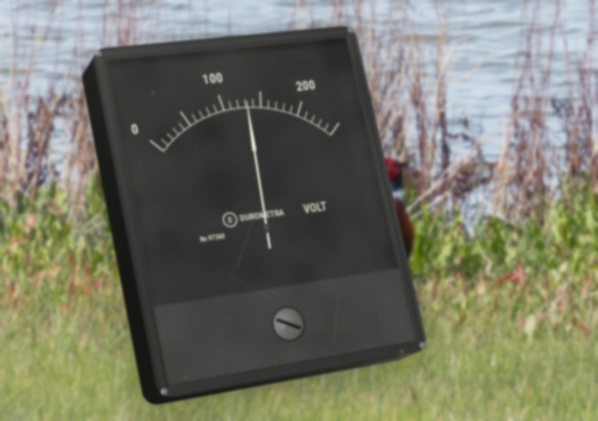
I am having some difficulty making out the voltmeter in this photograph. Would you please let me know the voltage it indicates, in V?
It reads 130 V
